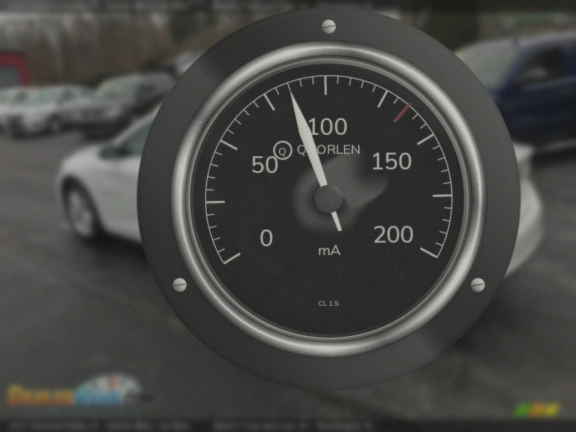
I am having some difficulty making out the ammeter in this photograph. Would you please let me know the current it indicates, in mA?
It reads 85 mA
